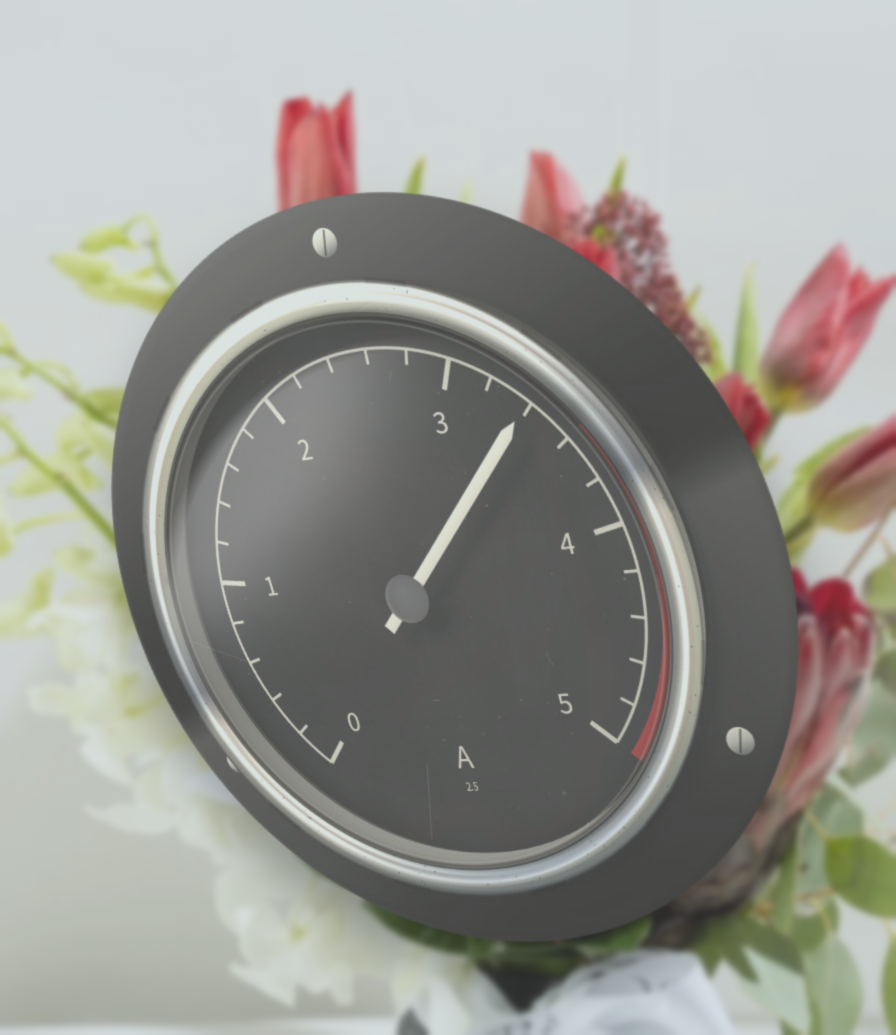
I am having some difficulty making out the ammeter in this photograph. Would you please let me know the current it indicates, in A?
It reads 3.4 A
